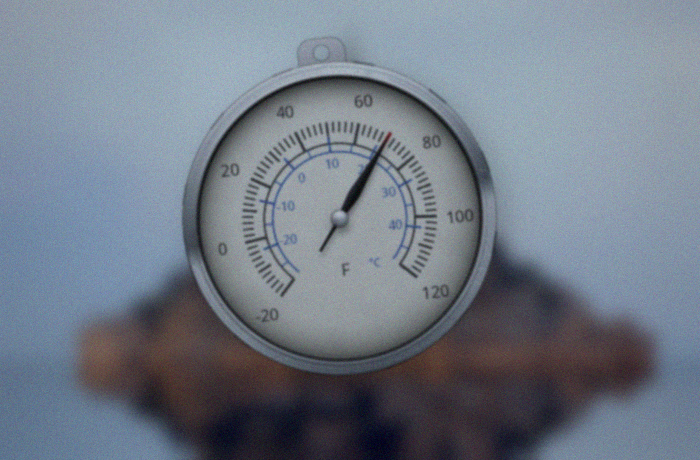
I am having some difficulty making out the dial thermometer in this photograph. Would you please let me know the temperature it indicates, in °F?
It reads 70 °F
